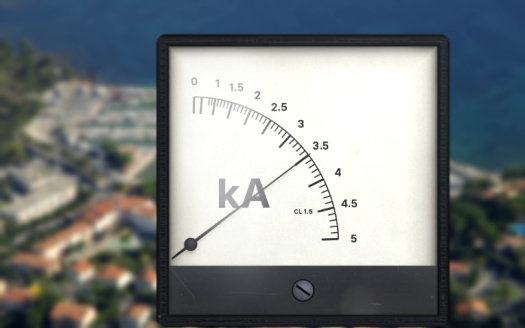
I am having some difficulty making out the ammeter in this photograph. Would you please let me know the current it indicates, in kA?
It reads 3.5 kA
